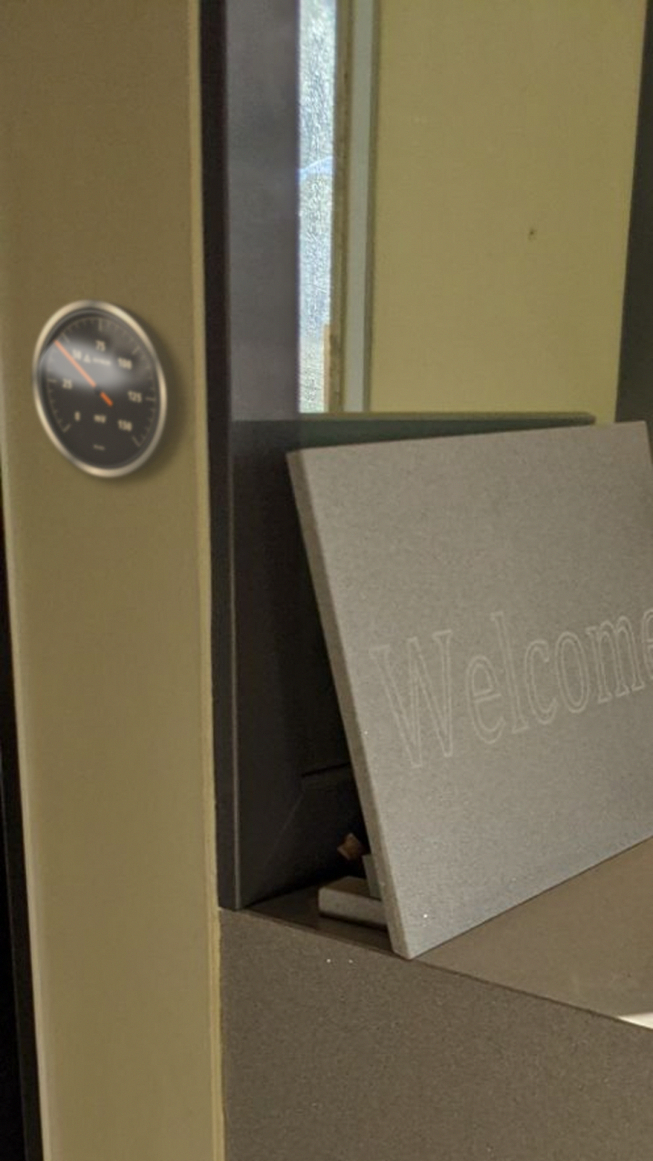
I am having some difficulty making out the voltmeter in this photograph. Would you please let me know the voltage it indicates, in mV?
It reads 45 mV
